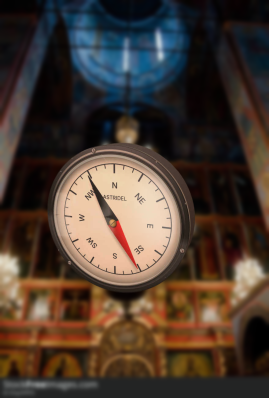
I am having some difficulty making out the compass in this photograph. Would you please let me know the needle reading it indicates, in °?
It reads 150 °
